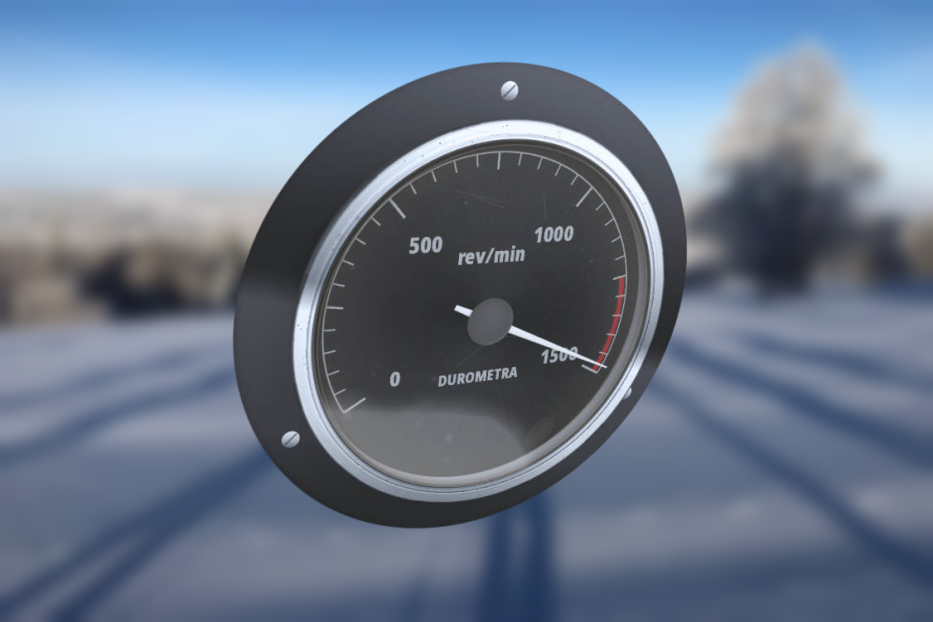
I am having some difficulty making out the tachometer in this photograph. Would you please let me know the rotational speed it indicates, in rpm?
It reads 1475 rpm
